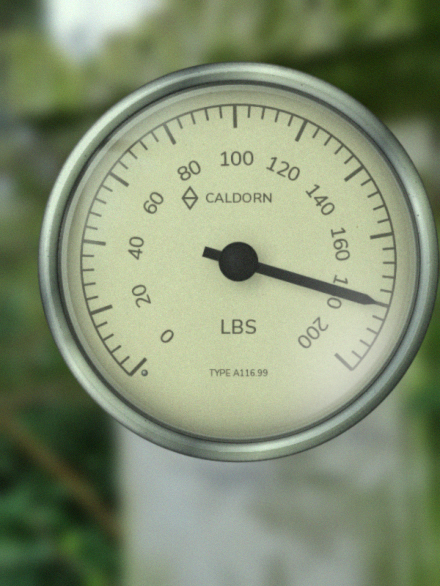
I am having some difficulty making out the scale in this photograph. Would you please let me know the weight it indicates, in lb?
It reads 180 lb
